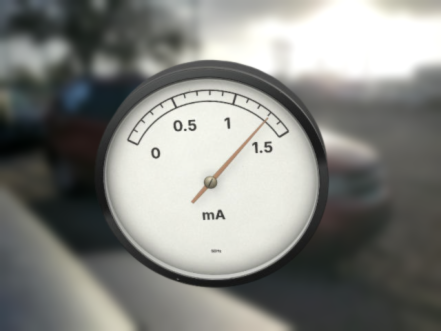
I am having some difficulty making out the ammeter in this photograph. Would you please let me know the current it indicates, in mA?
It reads 1.3 mA
